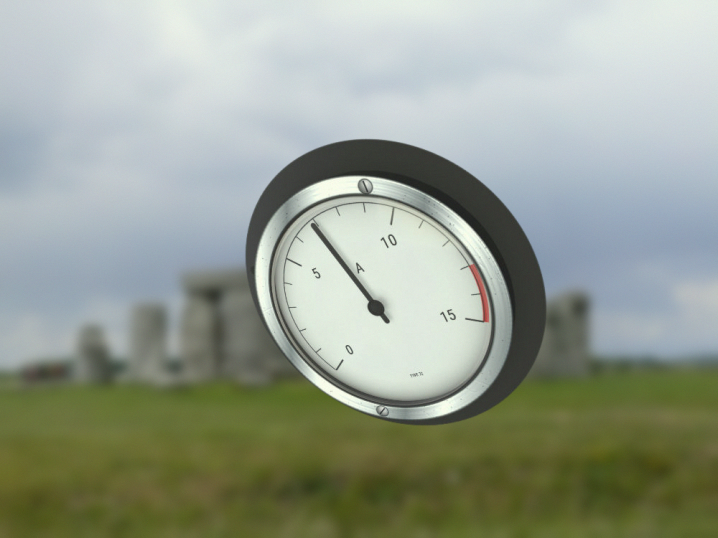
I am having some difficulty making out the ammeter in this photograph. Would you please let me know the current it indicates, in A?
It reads 7 A
